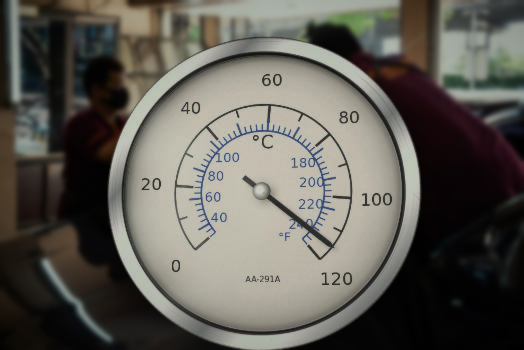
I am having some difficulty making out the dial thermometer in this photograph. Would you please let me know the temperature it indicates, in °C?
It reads 115 °C
